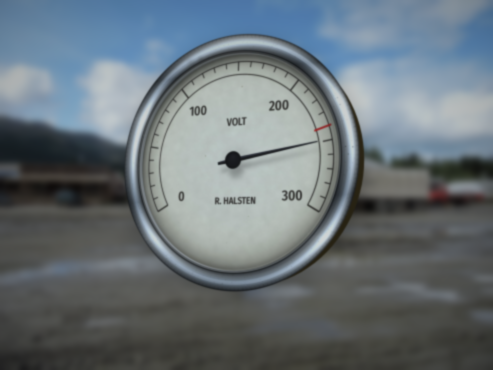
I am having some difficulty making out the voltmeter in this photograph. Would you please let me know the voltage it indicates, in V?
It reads 250 V
